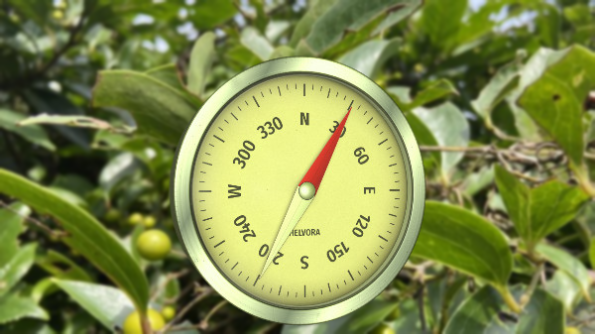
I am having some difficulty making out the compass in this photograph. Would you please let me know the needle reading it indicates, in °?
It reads 30 °
